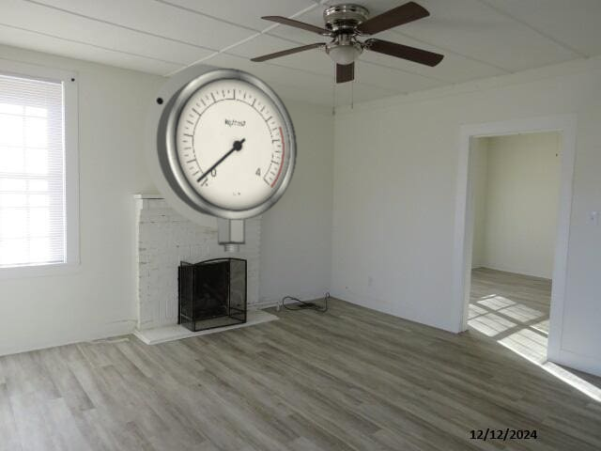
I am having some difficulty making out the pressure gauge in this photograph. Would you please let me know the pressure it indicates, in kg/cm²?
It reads 0.1 kg/cm²
